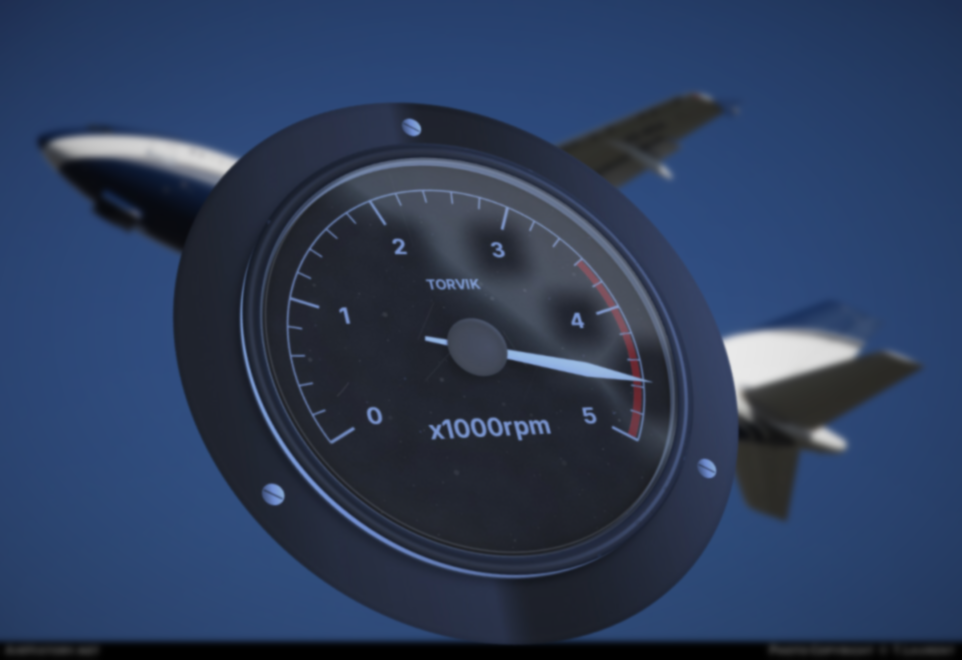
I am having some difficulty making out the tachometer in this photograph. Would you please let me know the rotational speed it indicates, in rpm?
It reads 4600 rpm
